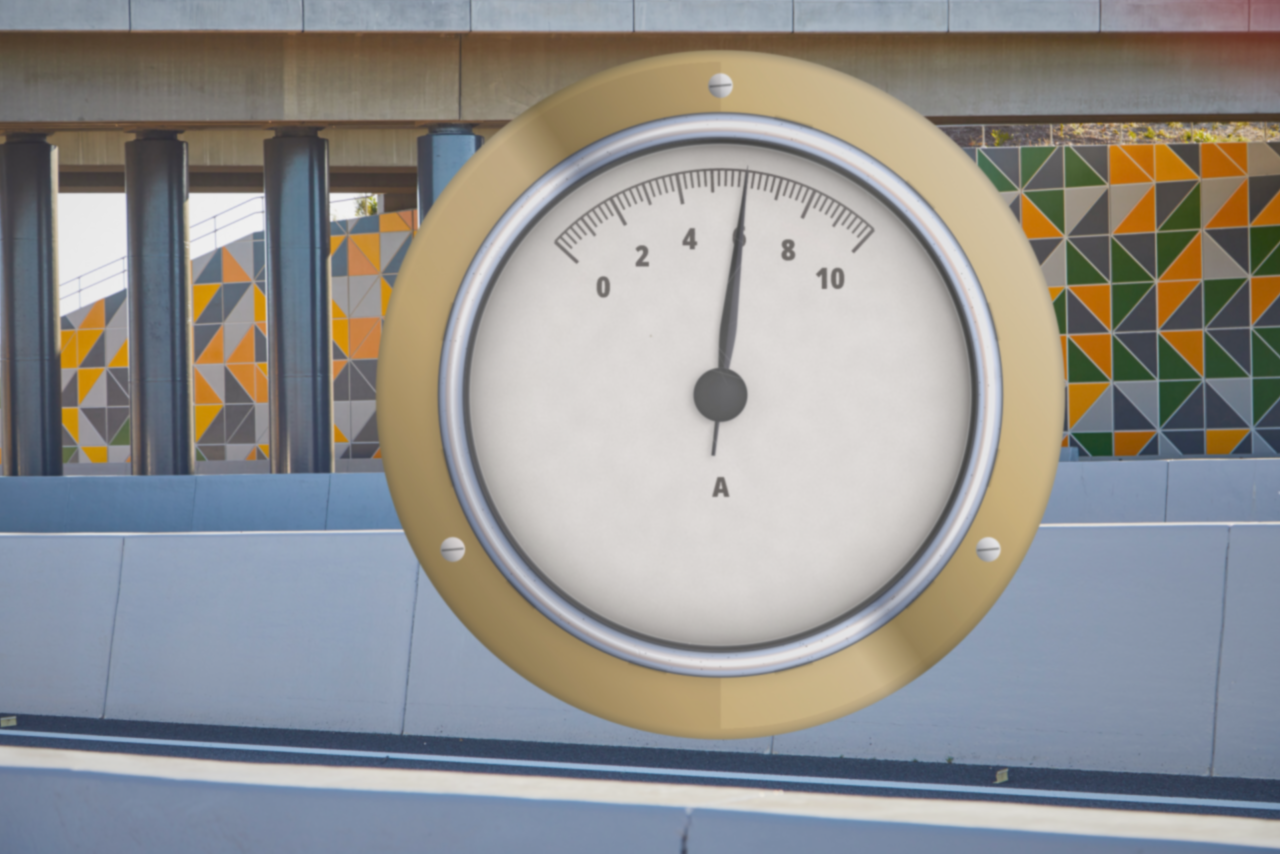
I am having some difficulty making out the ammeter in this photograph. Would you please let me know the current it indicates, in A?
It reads 6 A
